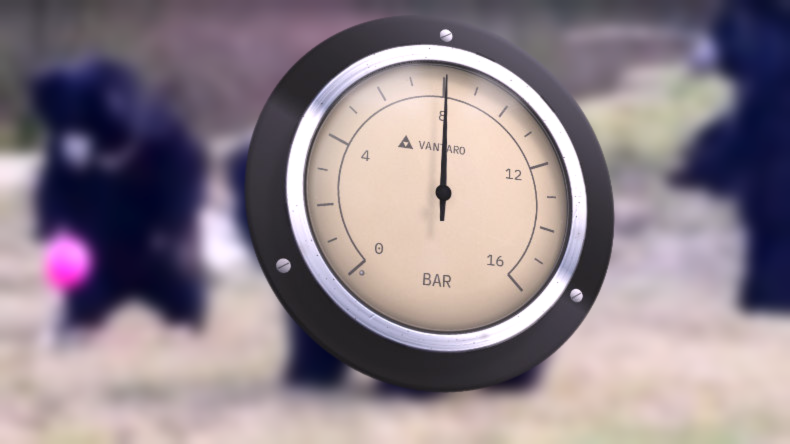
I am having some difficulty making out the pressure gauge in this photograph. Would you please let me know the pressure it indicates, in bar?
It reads 8 bar
